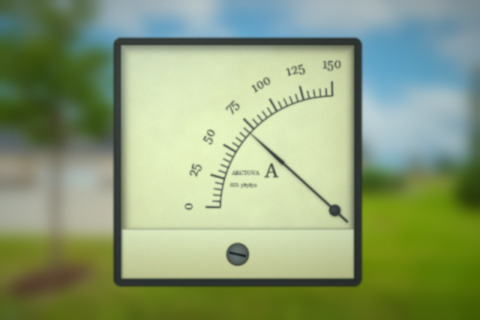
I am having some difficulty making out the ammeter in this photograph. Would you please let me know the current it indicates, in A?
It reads 70 A
